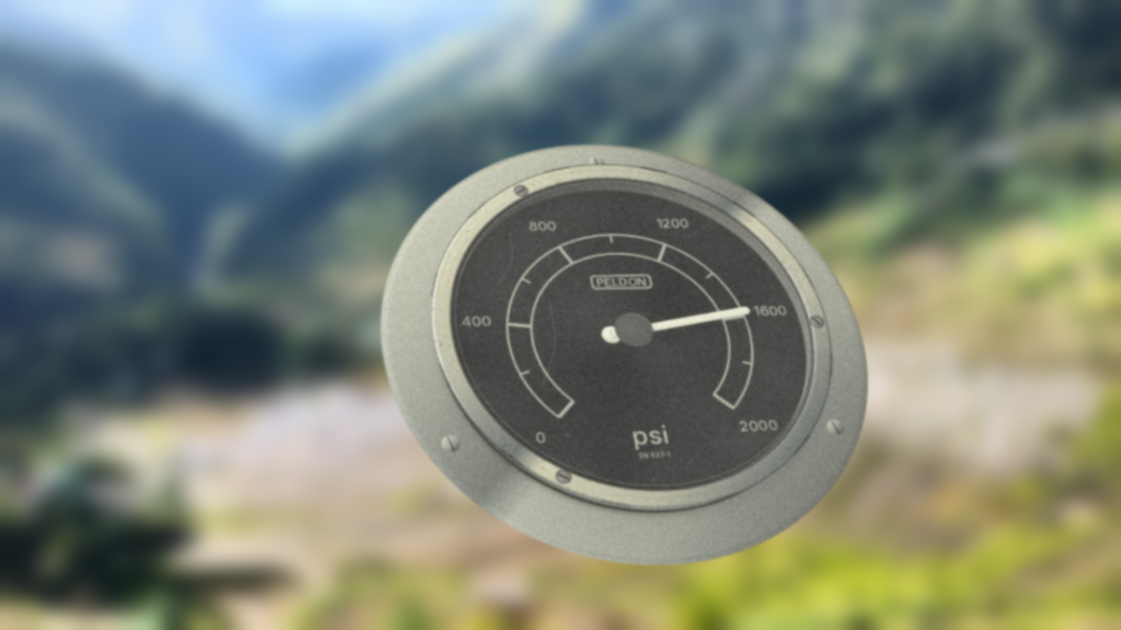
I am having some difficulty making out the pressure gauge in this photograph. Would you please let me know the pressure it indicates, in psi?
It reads 1600 psi
